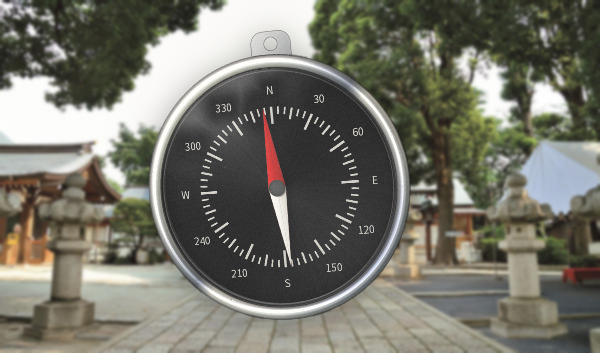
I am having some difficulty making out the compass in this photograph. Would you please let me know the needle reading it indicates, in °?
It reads 355 °
